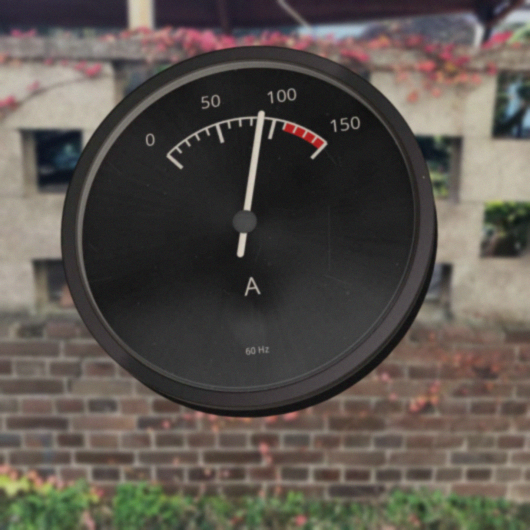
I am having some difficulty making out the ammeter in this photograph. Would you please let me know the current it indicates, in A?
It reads 90 A
